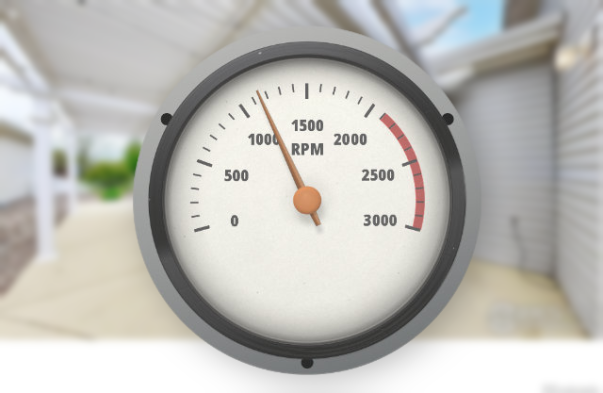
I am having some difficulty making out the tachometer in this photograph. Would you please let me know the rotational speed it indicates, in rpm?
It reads 1150 rpm
